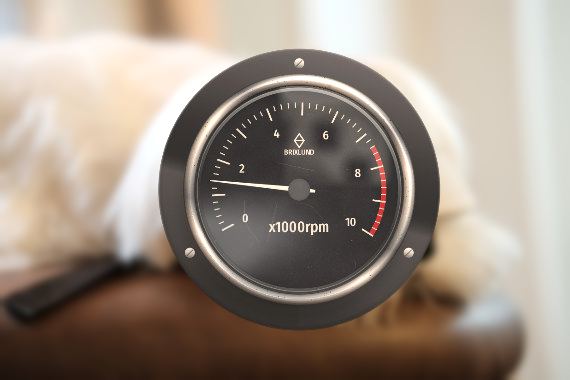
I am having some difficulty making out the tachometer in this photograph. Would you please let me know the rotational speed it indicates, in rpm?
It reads 1400 rpm
